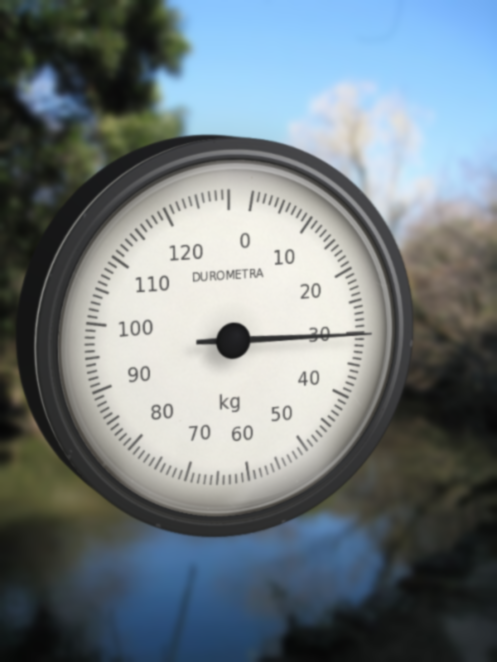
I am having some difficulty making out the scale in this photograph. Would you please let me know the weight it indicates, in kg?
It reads 30 kg
